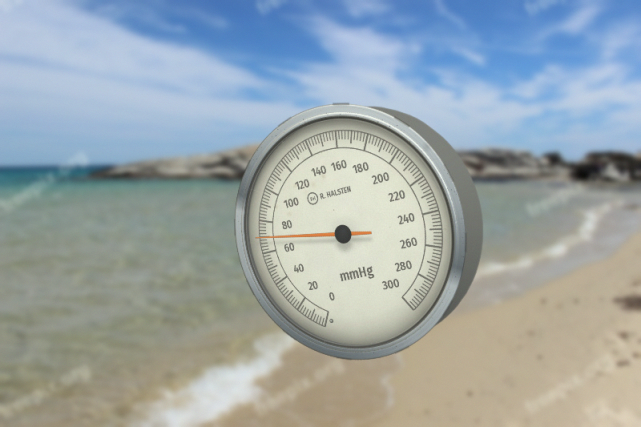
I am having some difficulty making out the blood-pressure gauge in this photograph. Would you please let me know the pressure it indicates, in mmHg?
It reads 70 mmHg
